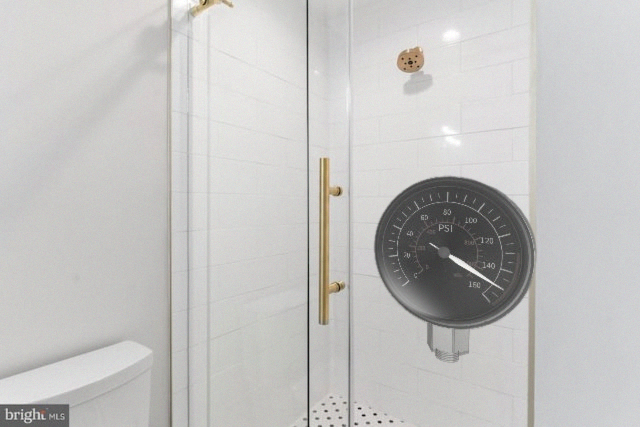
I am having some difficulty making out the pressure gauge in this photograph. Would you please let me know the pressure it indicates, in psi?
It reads 150 psi
